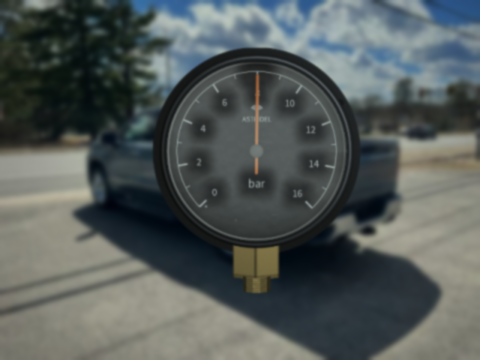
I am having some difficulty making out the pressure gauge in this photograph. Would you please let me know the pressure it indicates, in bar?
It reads 8 bar
